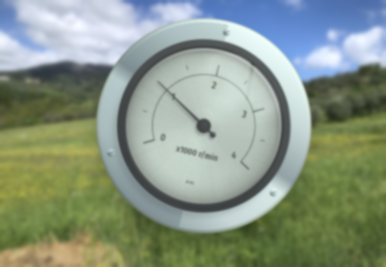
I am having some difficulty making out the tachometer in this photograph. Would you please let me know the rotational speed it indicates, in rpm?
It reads 1000 rpm
